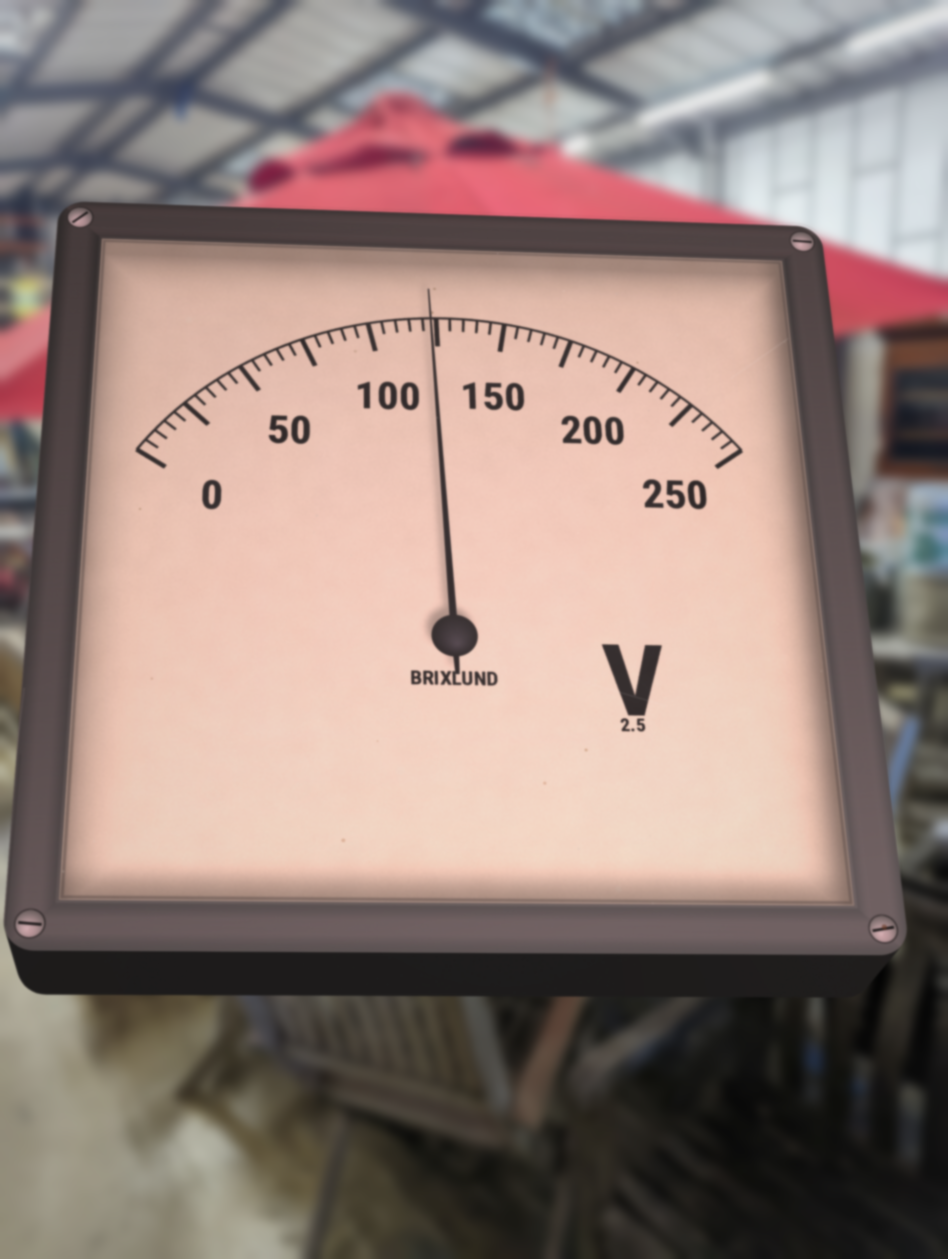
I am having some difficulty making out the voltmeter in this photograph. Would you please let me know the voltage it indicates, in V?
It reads 122.5 V
